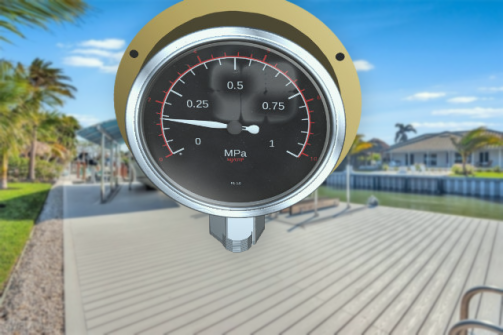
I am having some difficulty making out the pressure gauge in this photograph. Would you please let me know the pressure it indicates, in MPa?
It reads 0.15 MPa
